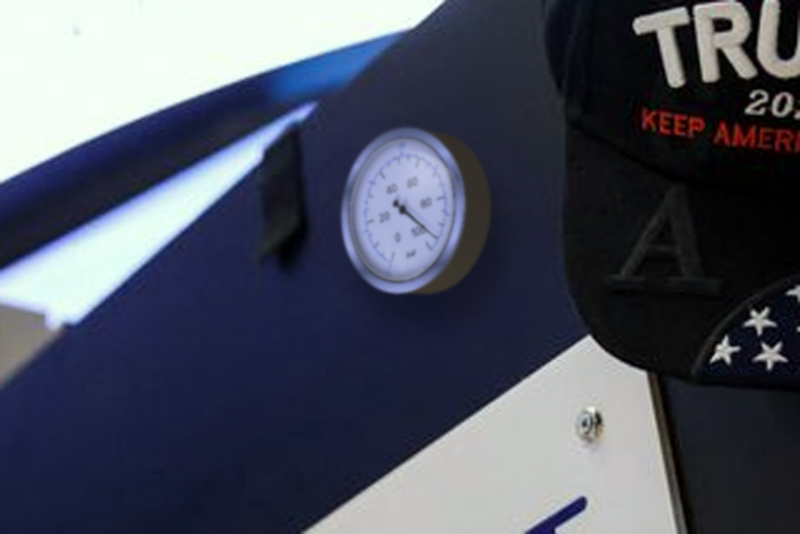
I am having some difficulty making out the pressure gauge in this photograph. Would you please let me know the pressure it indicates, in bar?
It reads 95 bar
